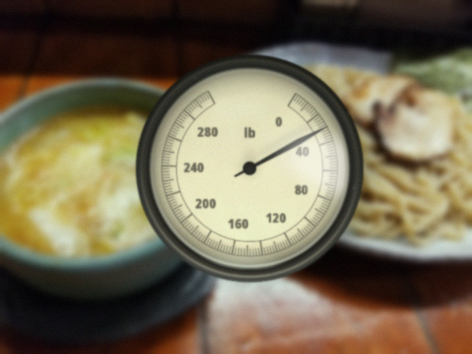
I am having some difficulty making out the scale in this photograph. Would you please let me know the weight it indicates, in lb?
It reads 30 lb
